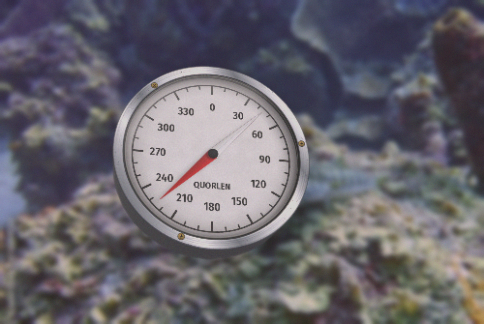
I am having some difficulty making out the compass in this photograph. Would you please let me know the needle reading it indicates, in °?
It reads 225 °
